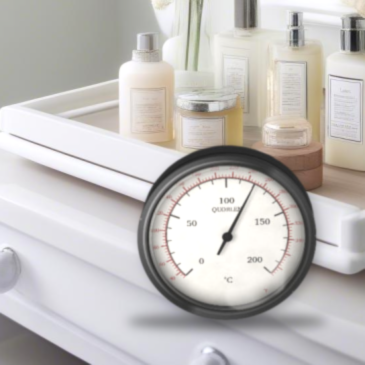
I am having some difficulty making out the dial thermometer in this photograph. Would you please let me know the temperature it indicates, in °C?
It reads 120 °C
